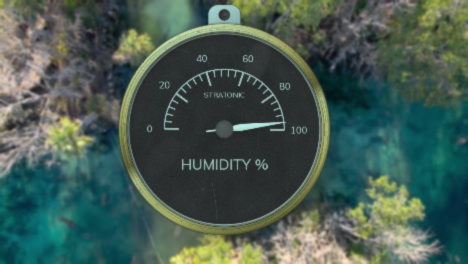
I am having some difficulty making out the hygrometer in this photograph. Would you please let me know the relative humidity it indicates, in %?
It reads 96 %
